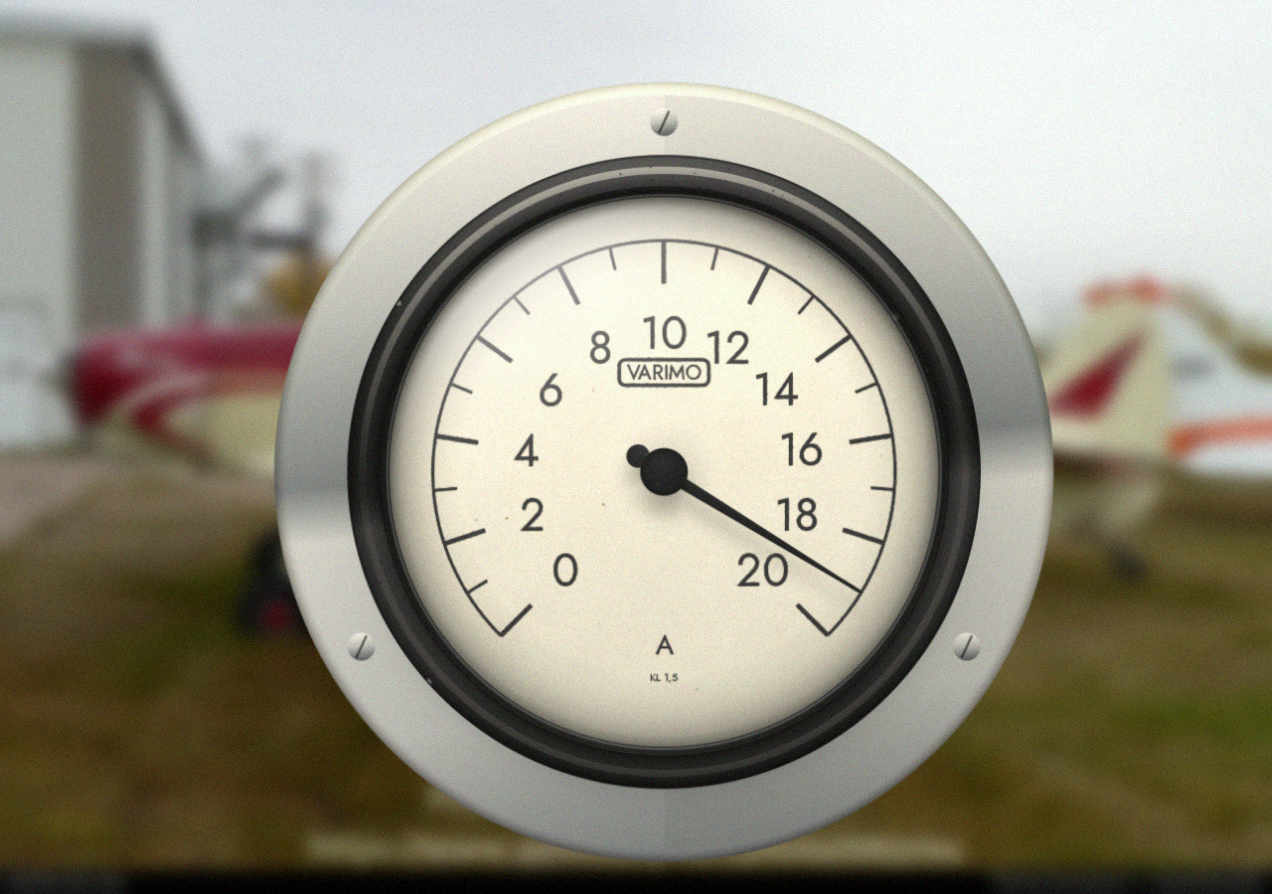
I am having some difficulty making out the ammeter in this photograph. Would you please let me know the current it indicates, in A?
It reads 19 A
